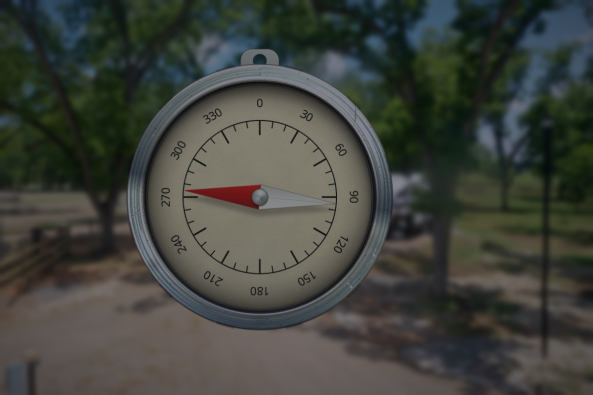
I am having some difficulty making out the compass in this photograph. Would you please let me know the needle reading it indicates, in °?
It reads 275 °
